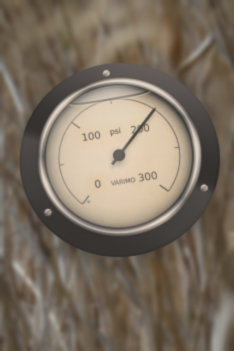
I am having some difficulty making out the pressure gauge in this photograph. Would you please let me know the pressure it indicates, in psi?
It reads 200 psi
